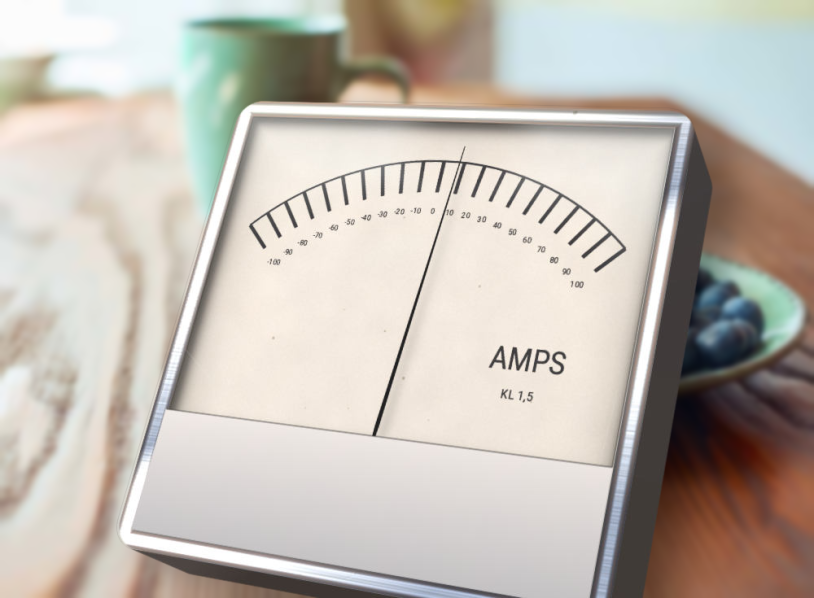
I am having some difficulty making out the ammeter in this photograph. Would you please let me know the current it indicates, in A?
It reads 10 A
